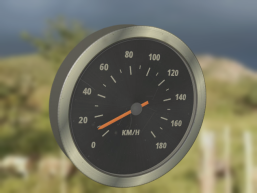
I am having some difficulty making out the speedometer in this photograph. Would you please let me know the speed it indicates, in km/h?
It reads 10 km/h
